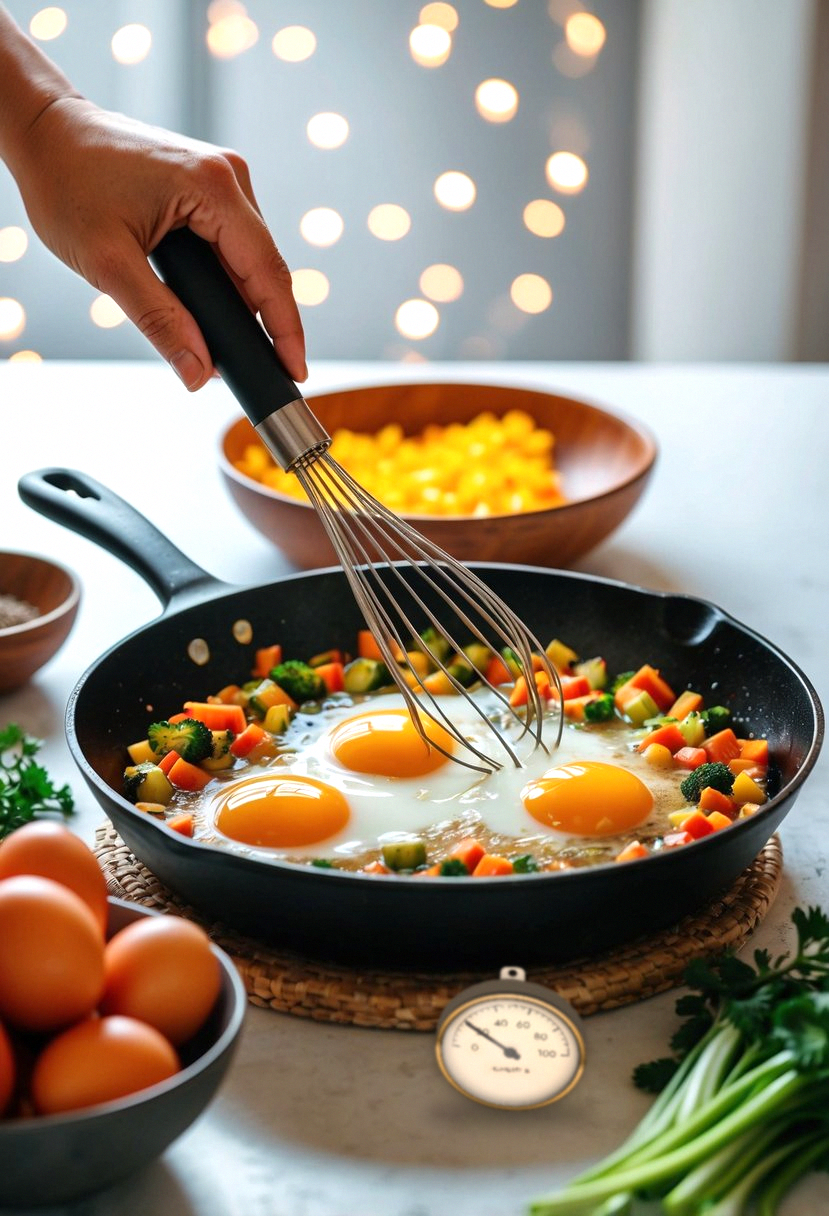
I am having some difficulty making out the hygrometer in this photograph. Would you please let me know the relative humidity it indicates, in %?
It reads 20 %
